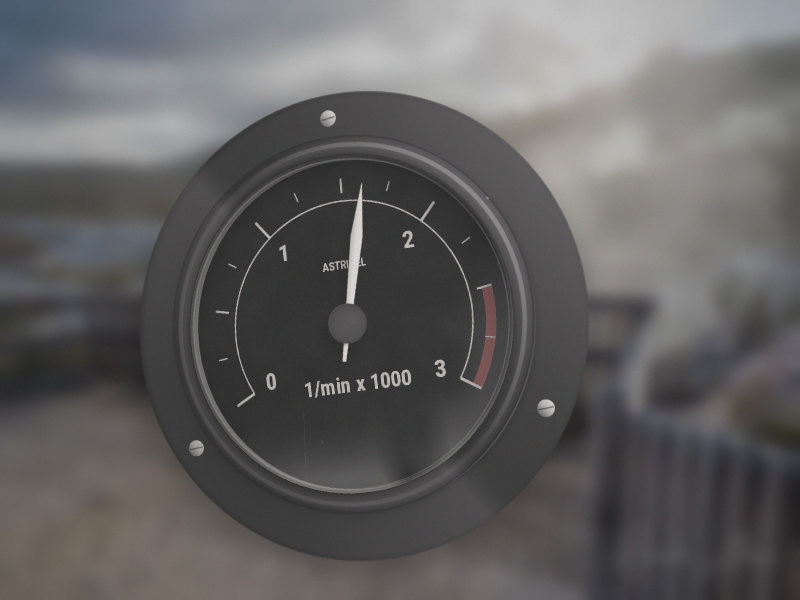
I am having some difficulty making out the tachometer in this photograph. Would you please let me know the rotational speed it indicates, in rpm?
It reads 1625 rpm
